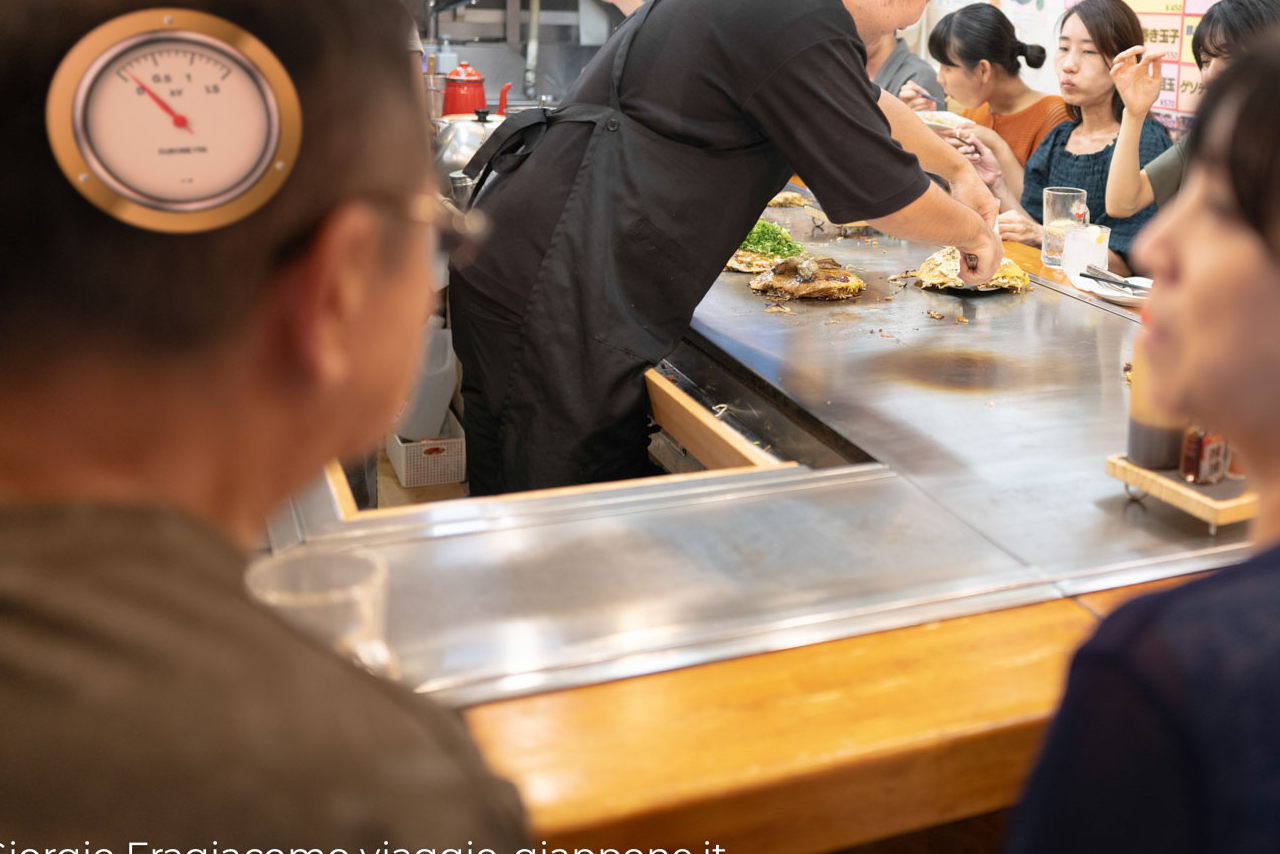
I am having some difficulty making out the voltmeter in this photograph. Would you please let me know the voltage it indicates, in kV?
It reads 0.1 kV
